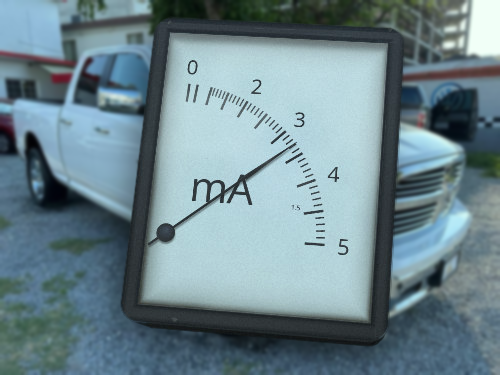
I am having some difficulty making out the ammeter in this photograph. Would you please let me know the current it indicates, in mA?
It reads 3.3 mA
